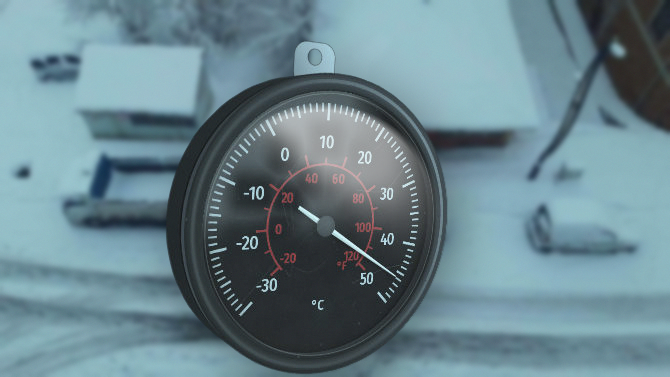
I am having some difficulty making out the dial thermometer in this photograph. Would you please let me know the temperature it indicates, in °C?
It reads 46 °C
